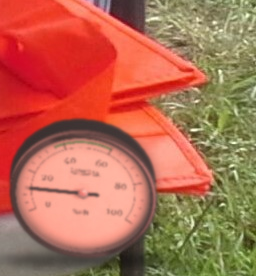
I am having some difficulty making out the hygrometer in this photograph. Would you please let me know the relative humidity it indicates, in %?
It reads 12 %
